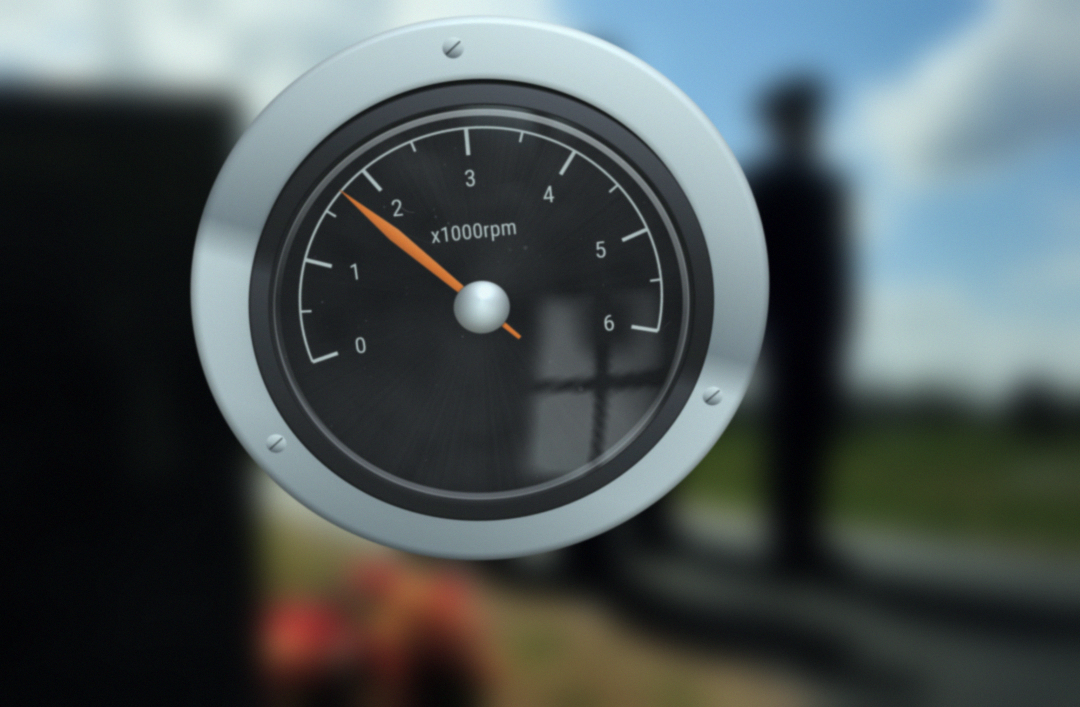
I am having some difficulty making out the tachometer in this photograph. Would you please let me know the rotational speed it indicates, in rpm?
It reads 1750 rpm
